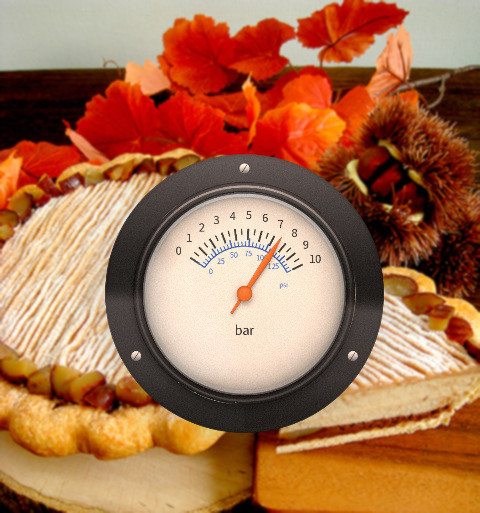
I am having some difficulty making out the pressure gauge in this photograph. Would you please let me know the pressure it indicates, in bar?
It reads 7.5 bar
